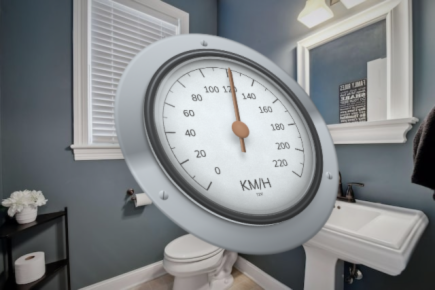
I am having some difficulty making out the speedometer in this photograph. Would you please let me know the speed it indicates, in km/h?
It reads 120 km/h
